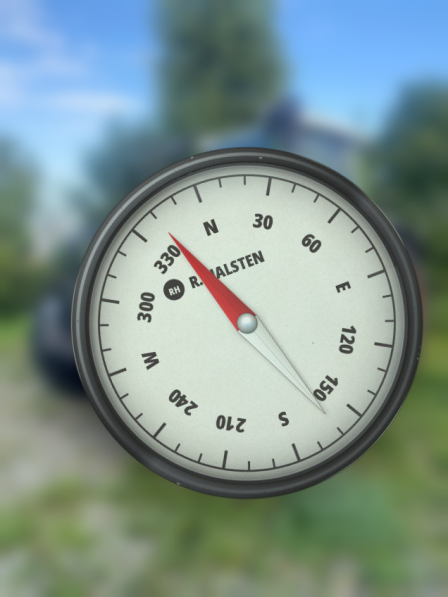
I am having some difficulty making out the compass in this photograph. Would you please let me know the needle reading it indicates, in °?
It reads 340 °
